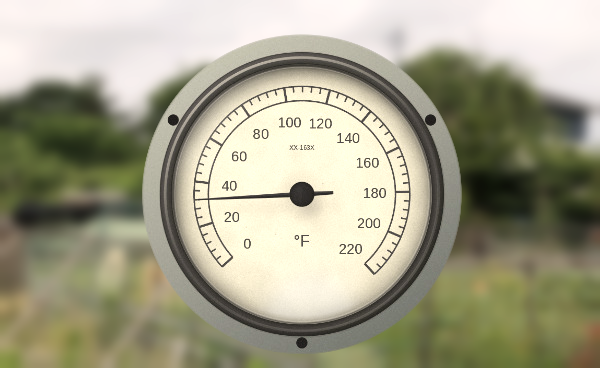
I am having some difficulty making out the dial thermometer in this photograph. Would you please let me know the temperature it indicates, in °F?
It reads 32 °F
